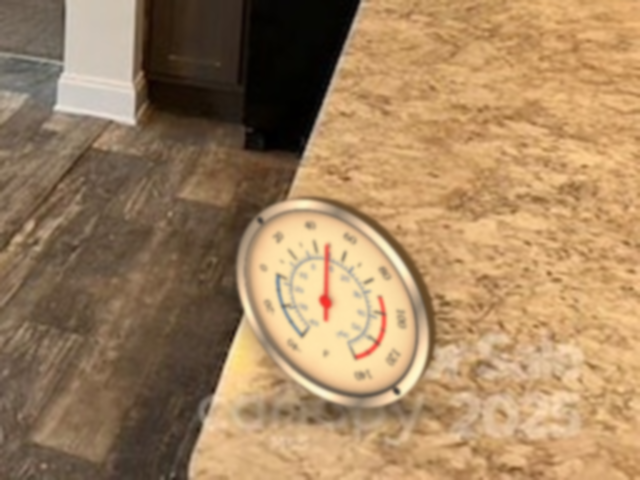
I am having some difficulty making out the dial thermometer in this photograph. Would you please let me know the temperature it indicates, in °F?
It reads 50 °F
